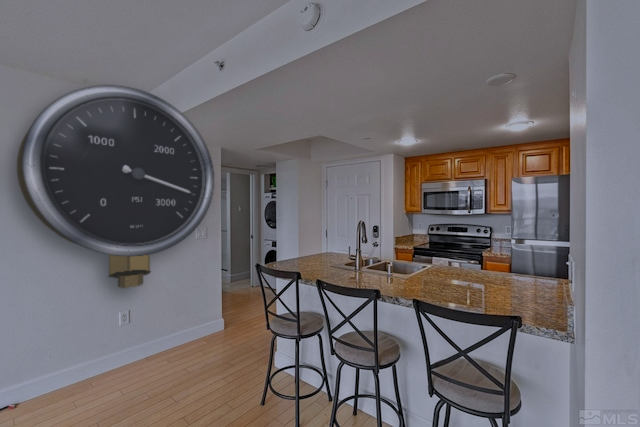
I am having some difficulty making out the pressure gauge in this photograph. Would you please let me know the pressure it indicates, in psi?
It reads 2700 psi
